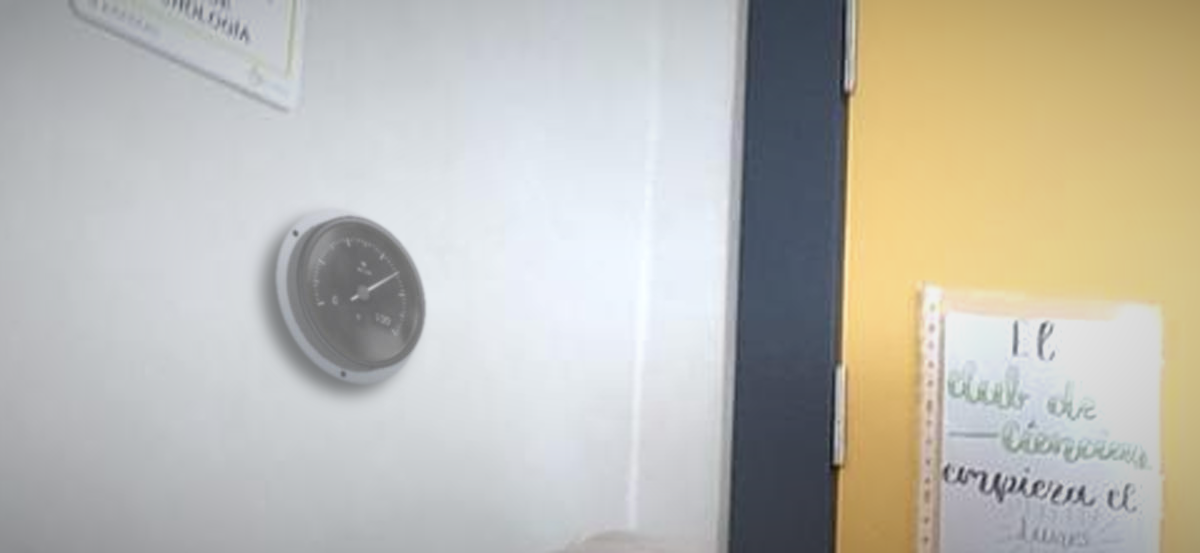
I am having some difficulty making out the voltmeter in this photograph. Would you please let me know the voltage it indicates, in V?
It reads 70 V
